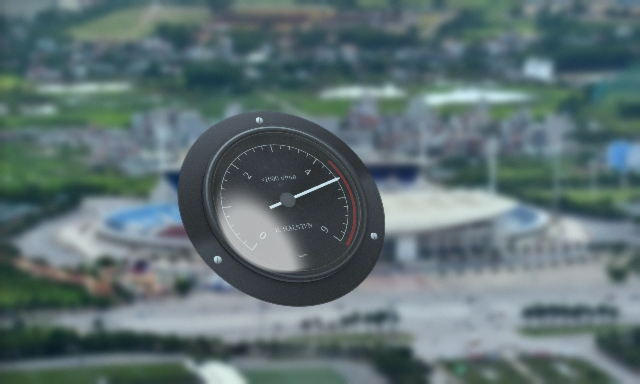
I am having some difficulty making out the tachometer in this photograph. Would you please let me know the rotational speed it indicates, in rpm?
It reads 4600 rpm
